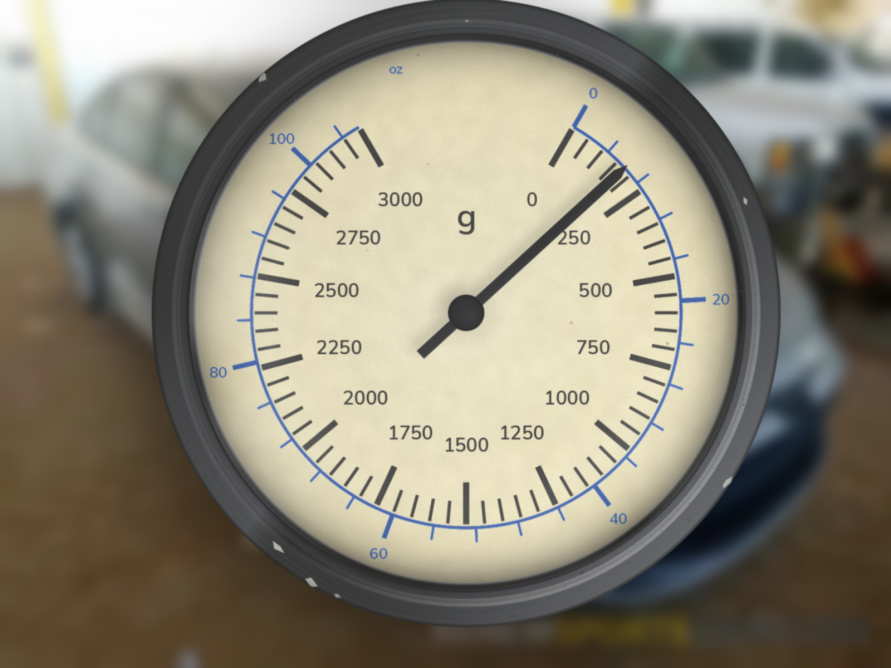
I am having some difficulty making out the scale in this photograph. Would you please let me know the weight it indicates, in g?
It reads 175 g
